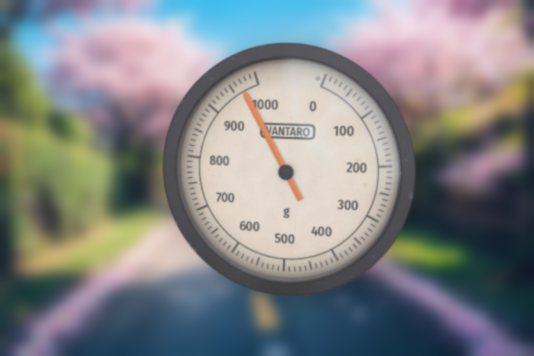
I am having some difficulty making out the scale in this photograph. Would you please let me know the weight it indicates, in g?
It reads 970 g
